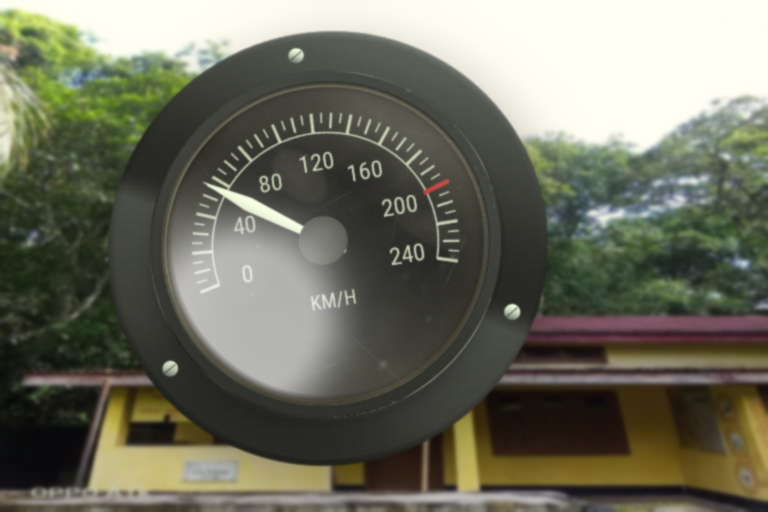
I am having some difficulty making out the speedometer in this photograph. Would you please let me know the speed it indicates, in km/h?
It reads 55 km/h
